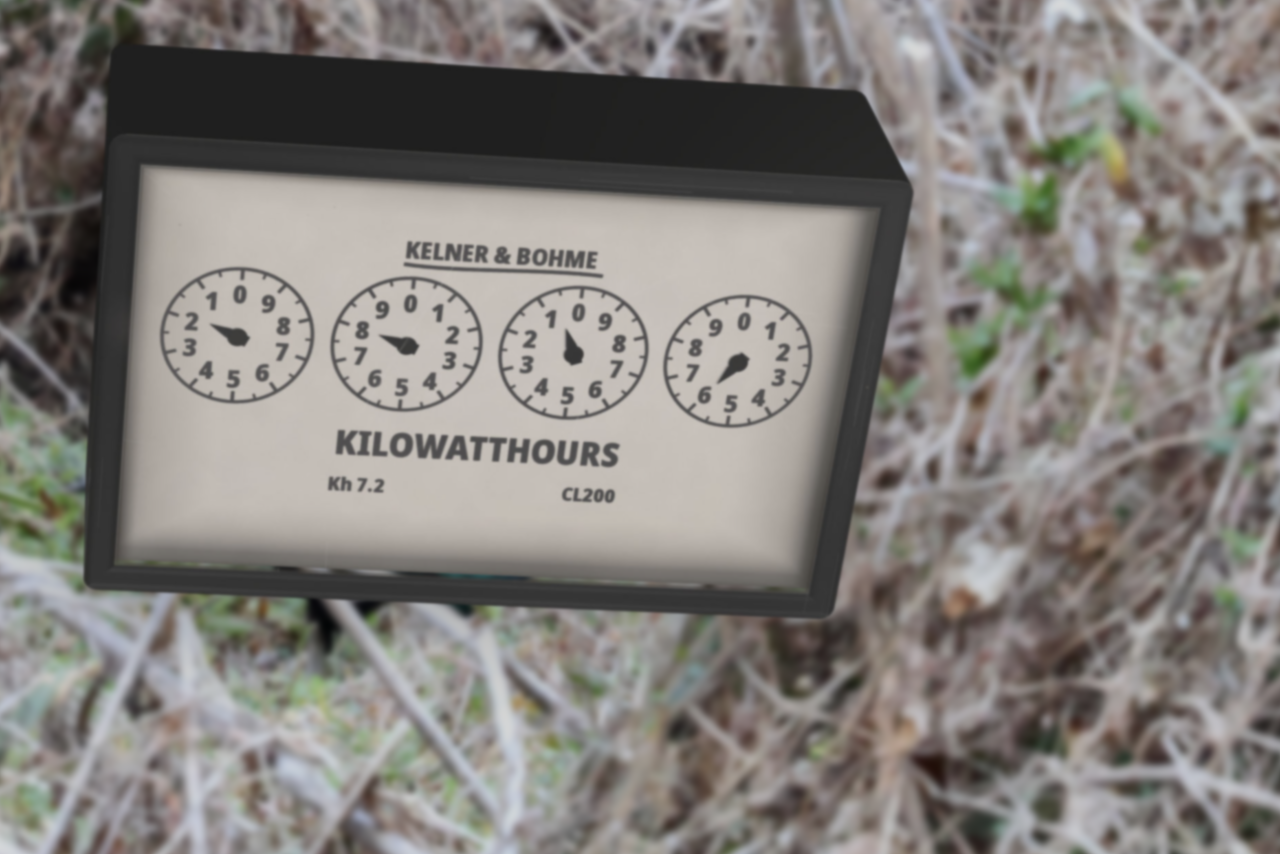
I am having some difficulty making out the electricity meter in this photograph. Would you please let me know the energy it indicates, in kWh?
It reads 1806 kWh
